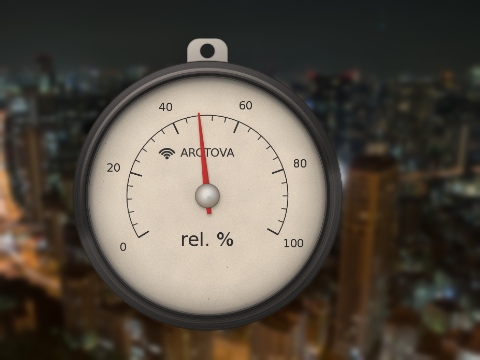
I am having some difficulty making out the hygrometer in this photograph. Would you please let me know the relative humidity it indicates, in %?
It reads 48 %
